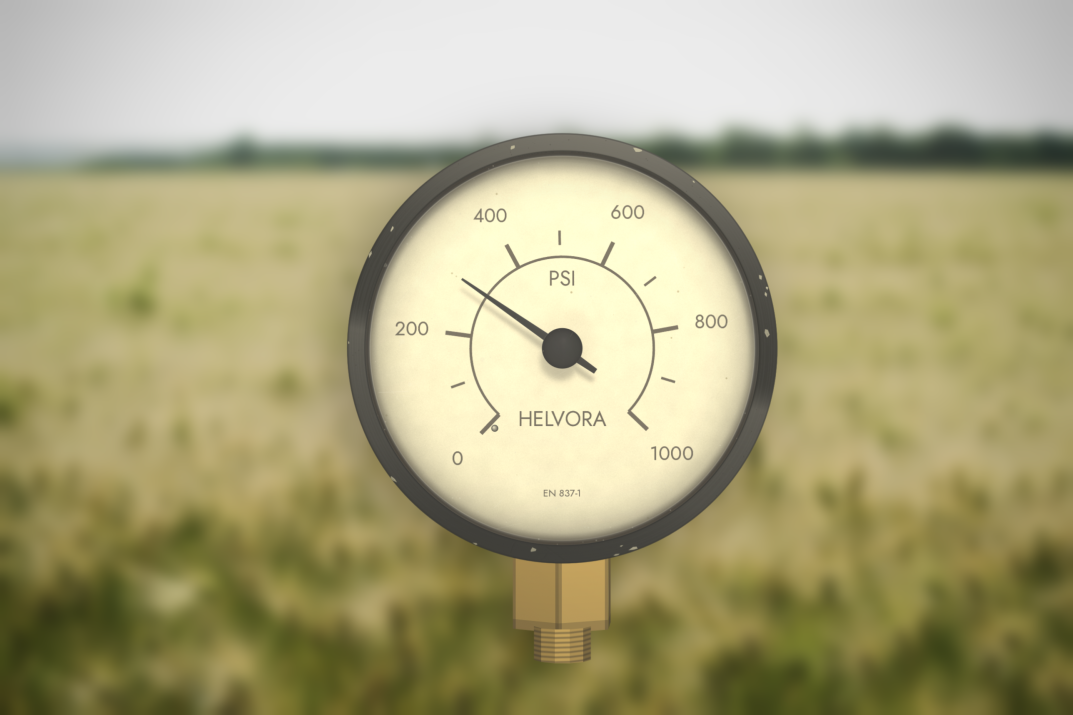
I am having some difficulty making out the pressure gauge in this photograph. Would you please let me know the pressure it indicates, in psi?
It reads 300 psi
